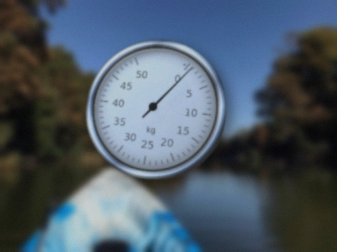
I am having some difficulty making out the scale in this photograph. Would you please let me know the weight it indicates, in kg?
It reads 1 kg
